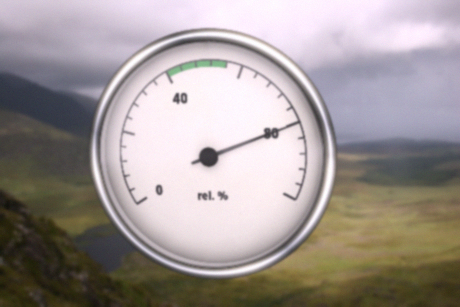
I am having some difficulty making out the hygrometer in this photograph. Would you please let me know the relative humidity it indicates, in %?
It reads 80 %
